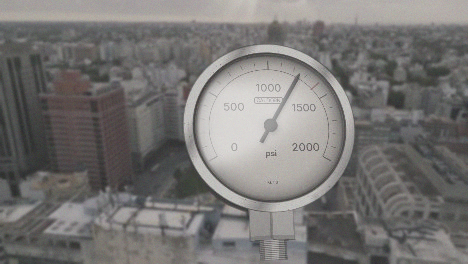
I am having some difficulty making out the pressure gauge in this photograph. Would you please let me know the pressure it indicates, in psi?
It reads 1250 psi
